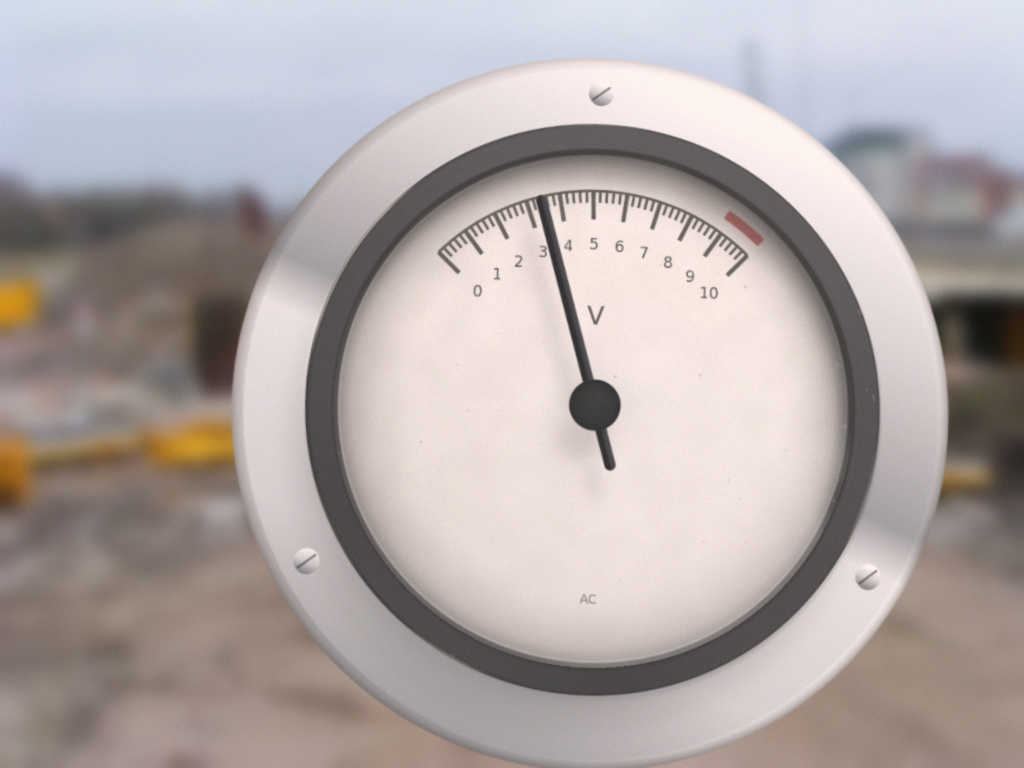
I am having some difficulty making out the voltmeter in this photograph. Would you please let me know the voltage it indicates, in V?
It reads 3.4 V
